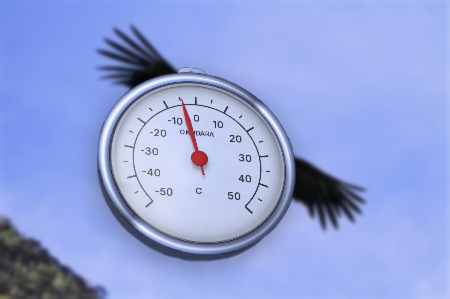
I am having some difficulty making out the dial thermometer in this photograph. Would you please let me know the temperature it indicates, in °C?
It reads -5 °C
